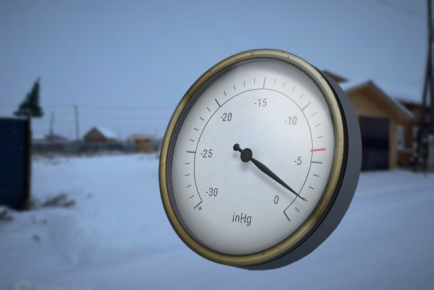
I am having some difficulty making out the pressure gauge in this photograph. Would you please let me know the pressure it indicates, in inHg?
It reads -2 inHg
